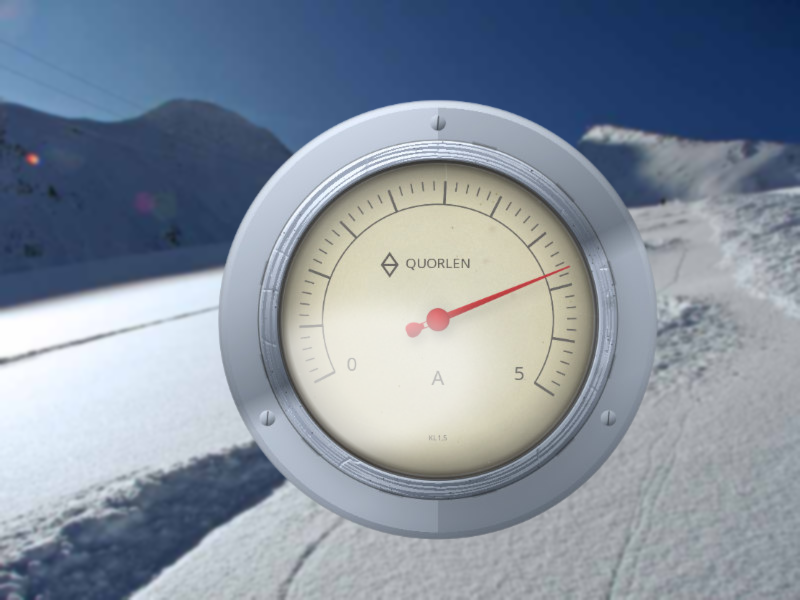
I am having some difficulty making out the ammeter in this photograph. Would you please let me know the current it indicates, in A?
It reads 3.85 A
